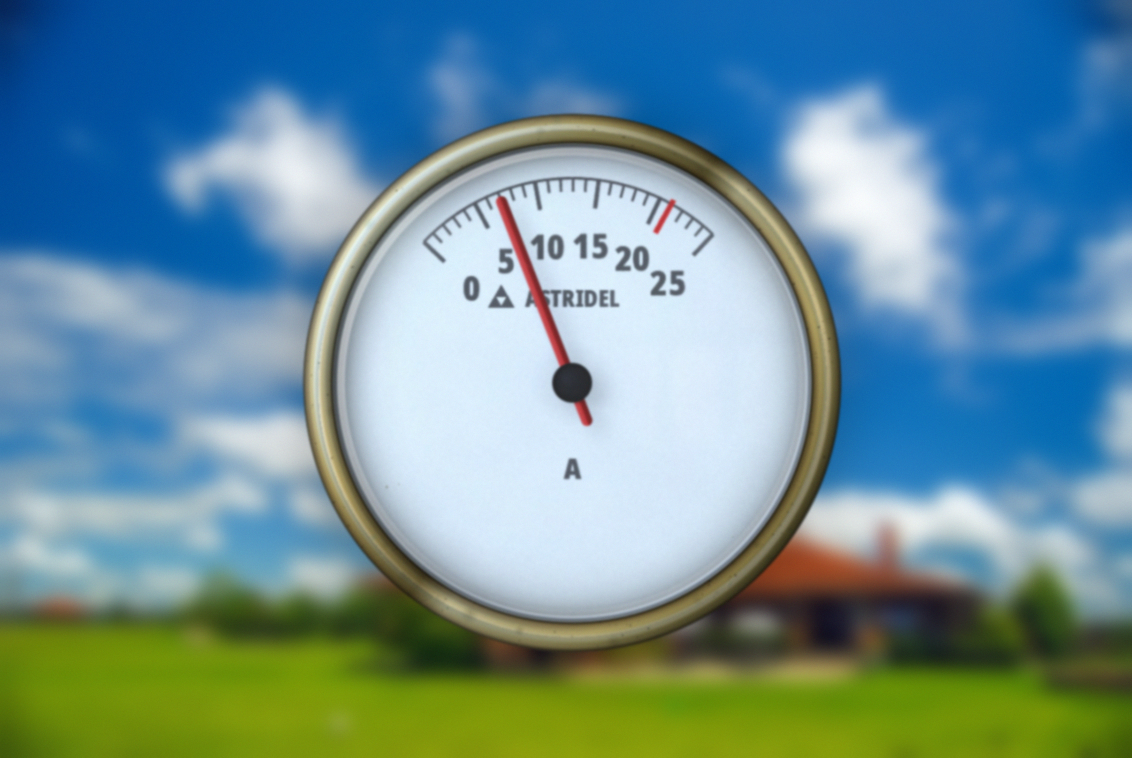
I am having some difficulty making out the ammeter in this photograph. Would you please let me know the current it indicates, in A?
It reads 7 A
